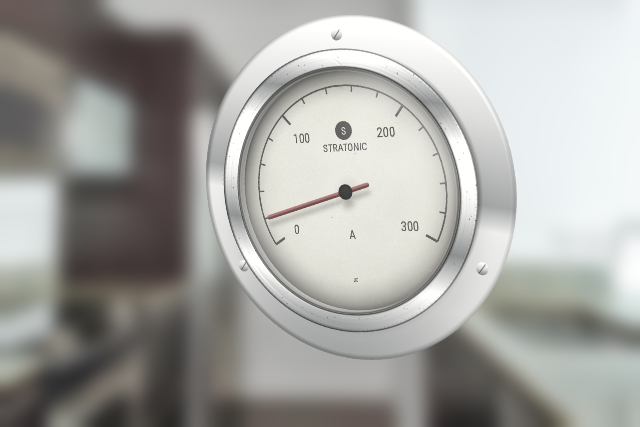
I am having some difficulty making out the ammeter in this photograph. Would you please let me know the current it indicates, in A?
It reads 20 A
